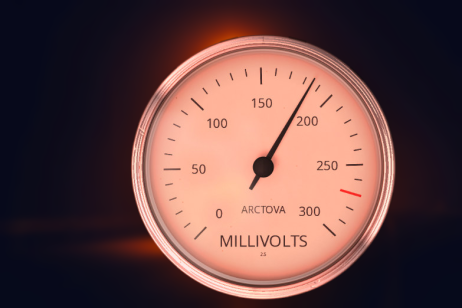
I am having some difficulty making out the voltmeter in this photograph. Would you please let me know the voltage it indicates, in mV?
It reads 185 mV
